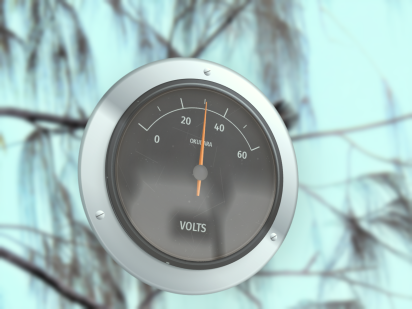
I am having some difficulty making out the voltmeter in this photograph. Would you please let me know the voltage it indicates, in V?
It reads 30 V
